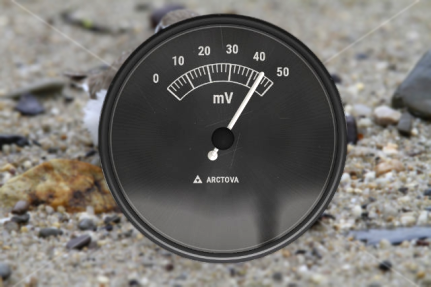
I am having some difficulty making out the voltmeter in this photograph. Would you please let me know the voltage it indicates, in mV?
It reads 44 mV
